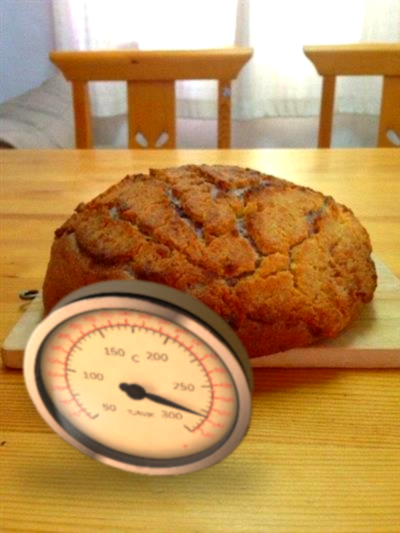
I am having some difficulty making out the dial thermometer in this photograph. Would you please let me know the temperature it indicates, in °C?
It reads 275 °C
